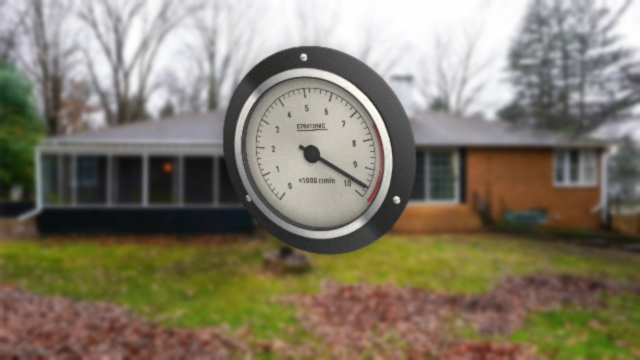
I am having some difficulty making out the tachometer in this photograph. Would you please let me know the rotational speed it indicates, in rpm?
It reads 9600 rpm
